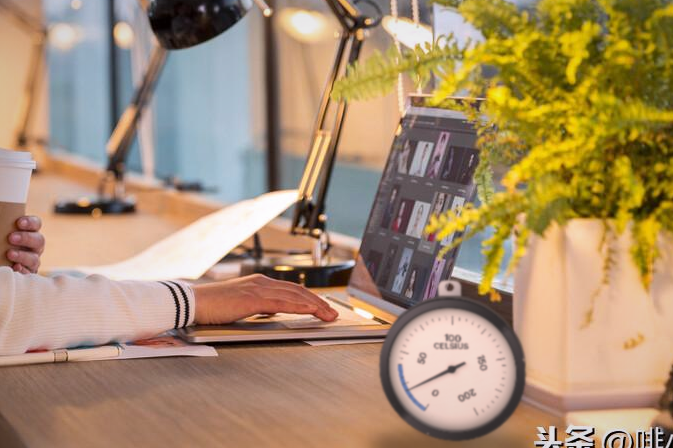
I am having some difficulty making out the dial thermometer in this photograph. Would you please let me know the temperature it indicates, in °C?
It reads 20 °C
